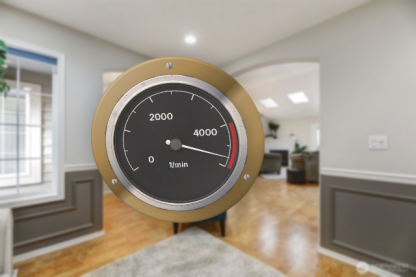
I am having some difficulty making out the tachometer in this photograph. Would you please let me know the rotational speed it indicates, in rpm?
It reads 4750 rpm
